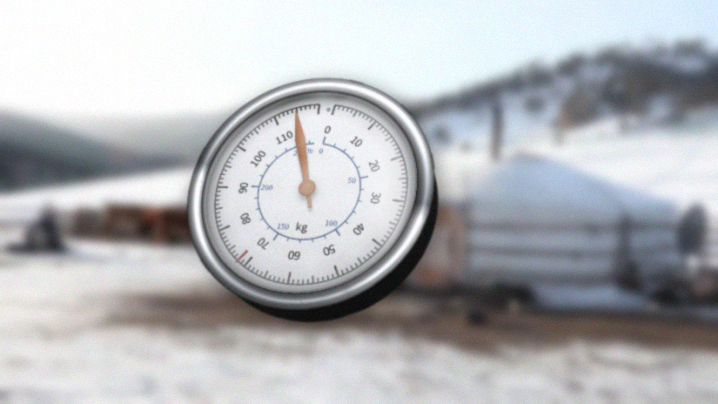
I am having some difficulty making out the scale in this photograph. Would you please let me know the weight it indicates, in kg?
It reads 115 kg
